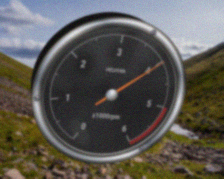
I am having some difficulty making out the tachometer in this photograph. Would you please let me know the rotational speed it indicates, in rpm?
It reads 4000 rpm
